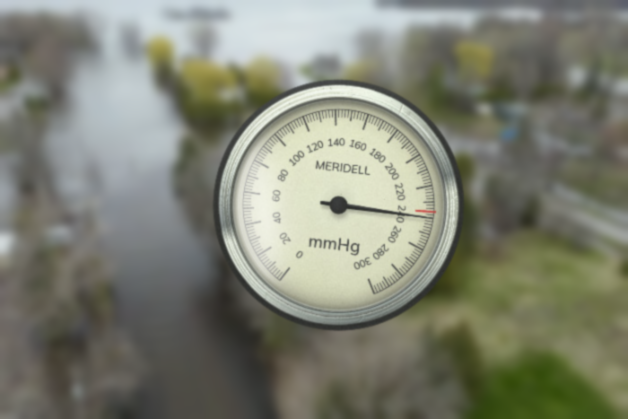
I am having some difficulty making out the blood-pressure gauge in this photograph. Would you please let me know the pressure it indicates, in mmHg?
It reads 240 mmHg
